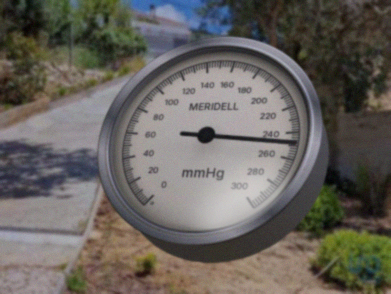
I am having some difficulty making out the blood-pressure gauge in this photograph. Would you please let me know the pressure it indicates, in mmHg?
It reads 250 mmHg
